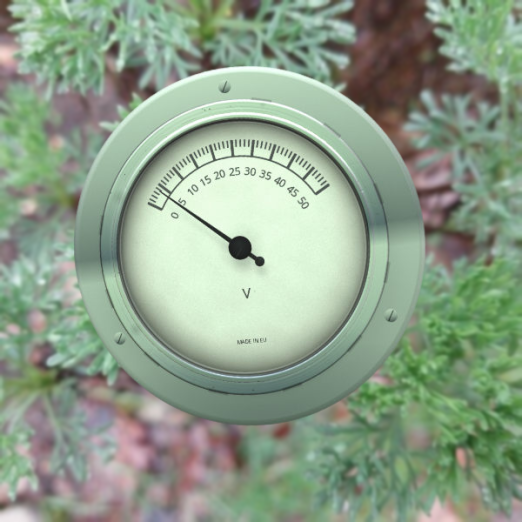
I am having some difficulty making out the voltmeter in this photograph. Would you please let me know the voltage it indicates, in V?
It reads 4 V
